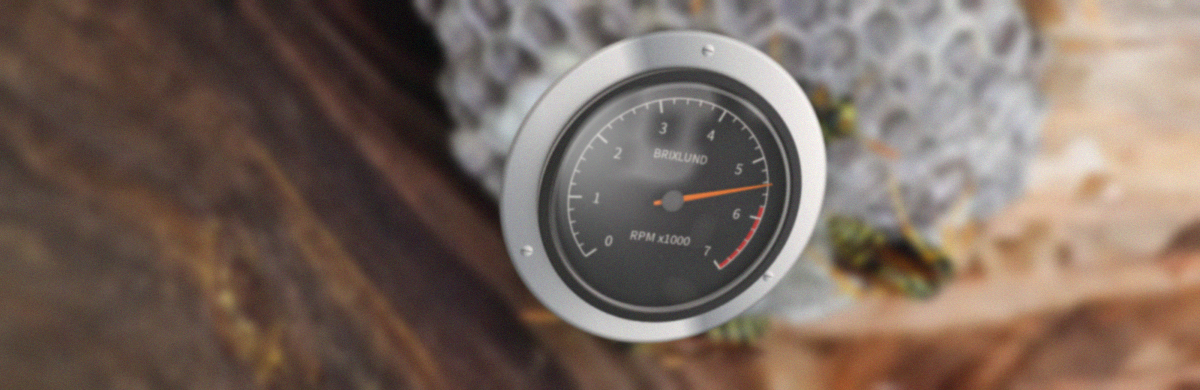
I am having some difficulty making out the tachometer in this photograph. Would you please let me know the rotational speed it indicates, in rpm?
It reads 5400 rpm
